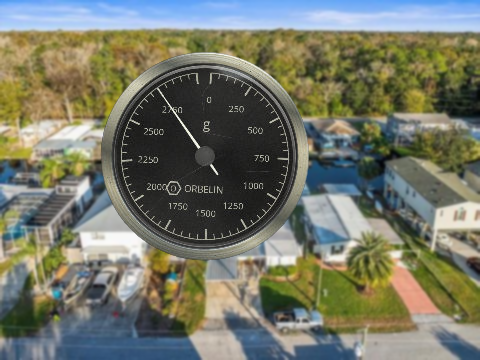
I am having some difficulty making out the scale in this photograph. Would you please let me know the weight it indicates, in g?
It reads 2750 g
